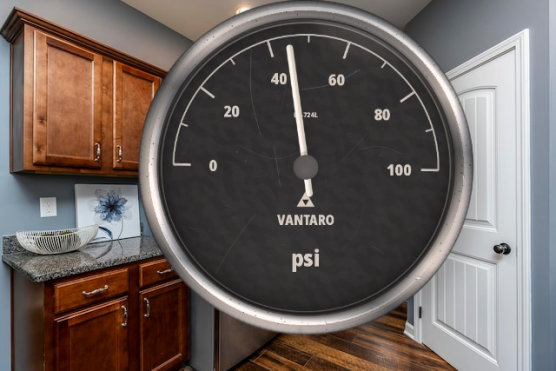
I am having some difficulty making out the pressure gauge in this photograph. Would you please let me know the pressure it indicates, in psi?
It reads 45 psi
